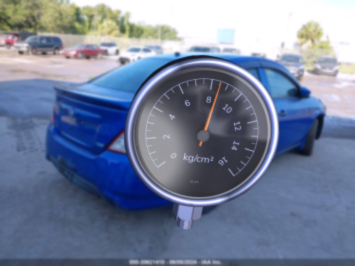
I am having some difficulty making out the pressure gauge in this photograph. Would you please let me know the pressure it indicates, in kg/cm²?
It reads 8.5 kg/cm²
